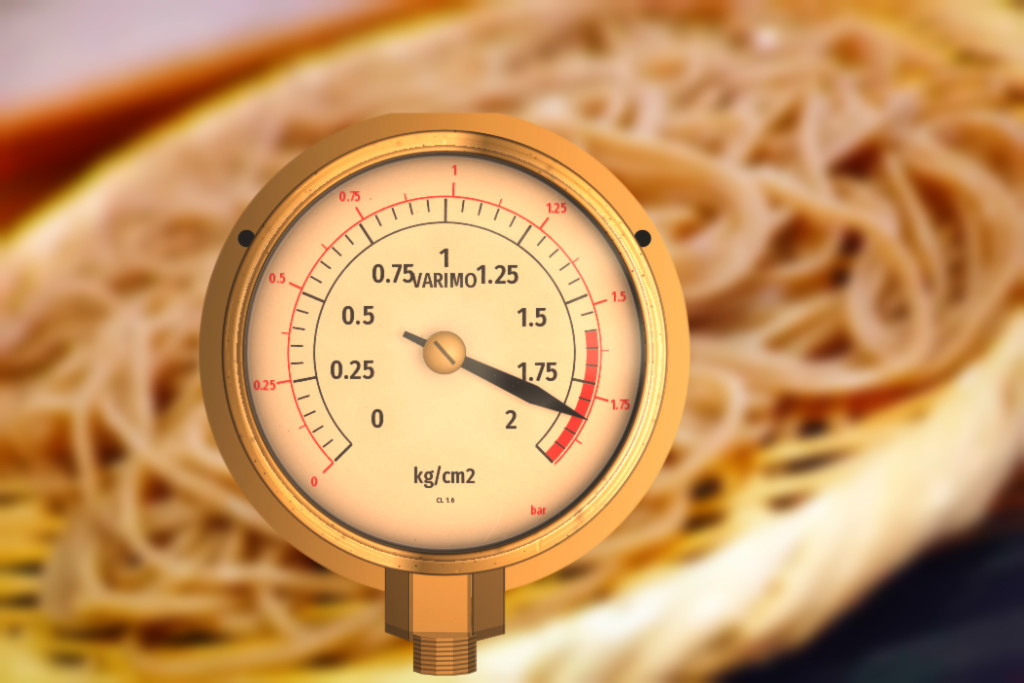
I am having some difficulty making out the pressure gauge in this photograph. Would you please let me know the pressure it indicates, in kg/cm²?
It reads 1.85 kg/cm²
